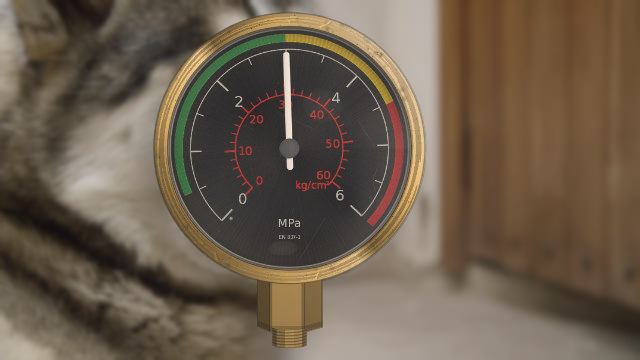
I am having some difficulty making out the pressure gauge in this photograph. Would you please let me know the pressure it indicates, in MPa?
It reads 3 MPa
